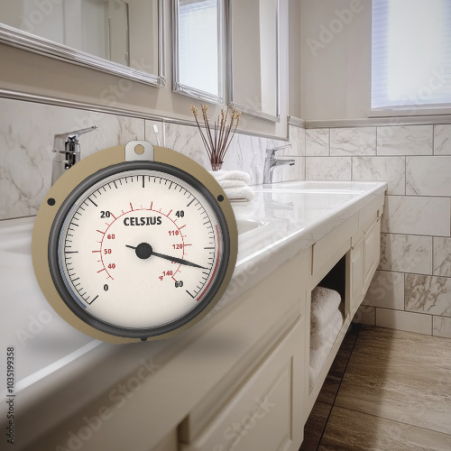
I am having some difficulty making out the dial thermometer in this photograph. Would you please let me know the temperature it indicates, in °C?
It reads 54 °C
